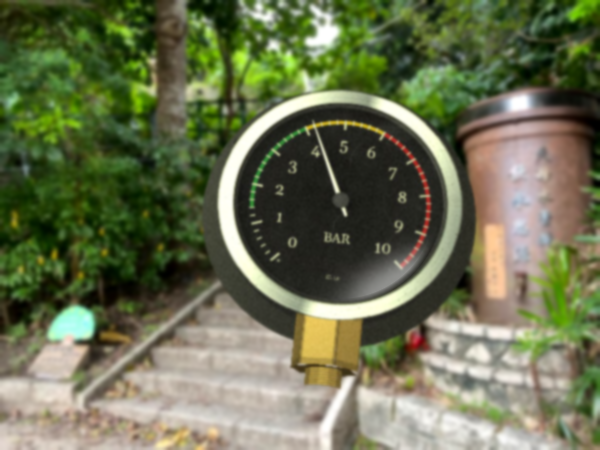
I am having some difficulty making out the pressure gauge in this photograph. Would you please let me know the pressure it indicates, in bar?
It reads 4.2 bar
